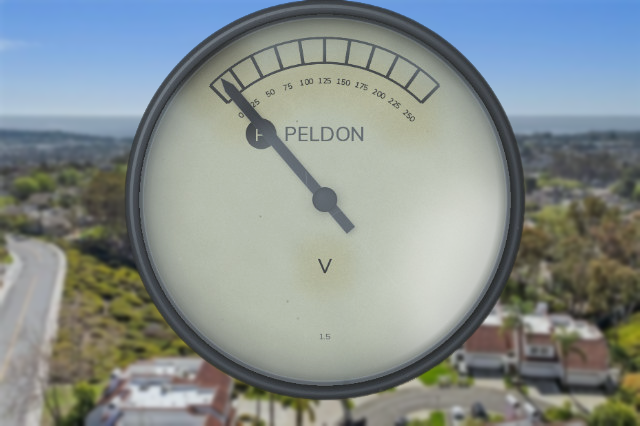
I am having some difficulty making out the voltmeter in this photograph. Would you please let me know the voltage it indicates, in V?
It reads 12.5 V
